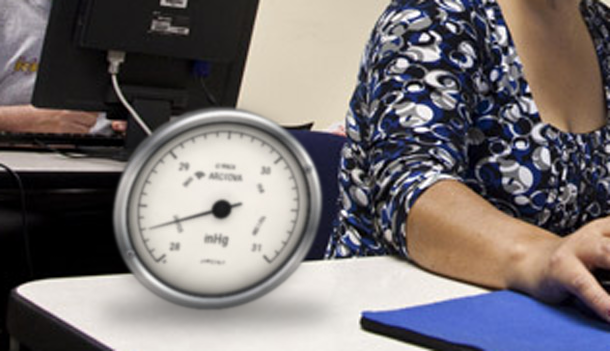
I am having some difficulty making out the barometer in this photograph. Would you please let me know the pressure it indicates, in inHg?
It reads 28.3 inHg
